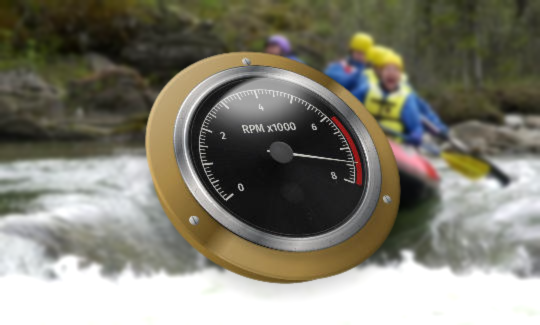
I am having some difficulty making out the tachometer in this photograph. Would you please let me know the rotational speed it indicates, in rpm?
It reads 7500 rpm
